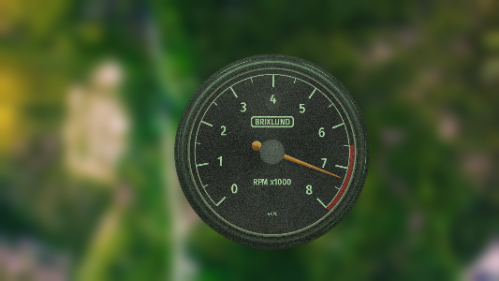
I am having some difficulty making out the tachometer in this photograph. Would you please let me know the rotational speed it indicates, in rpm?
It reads 7250 rpm
